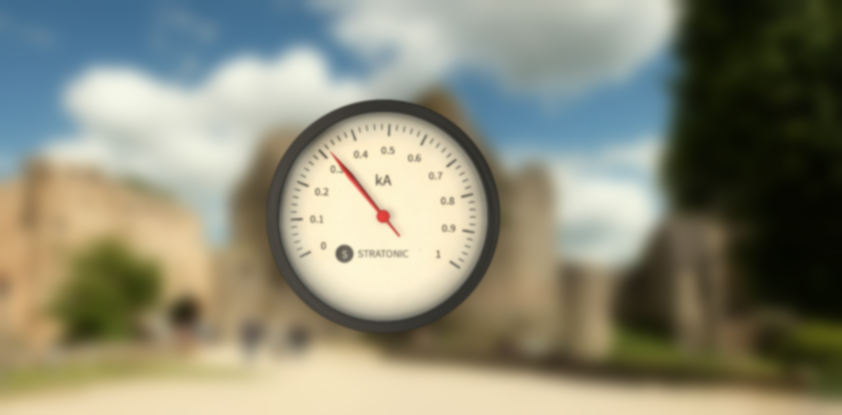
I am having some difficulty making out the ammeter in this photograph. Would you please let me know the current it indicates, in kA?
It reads 0.32 kA
